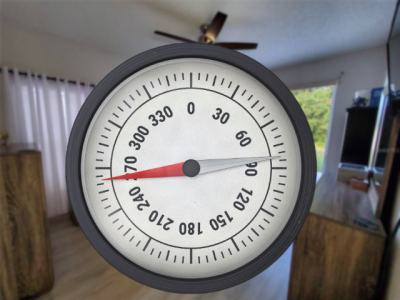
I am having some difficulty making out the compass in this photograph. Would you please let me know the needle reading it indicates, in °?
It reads 262.5 °
